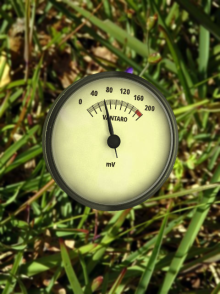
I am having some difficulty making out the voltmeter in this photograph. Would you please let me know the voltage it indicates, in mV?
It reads 60 mV
